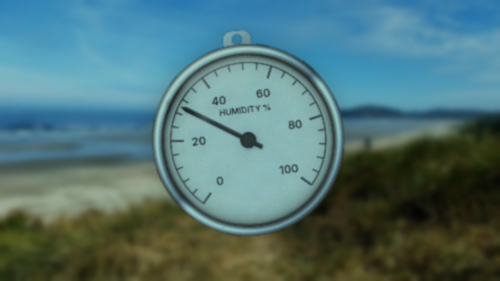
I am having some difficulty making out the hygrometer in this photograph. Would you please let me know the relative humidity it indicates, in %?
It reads 30 %
